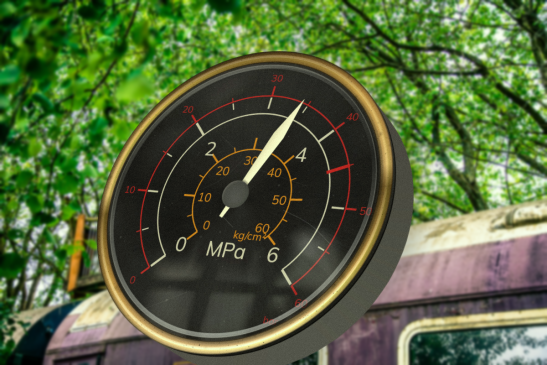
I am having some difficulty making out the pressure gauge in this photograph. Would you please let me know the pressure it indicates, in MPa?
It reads 3.5 MPa
